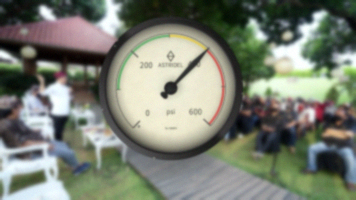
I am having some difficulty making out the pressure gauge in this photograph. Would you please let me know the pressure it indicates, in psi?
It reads 400 psi
